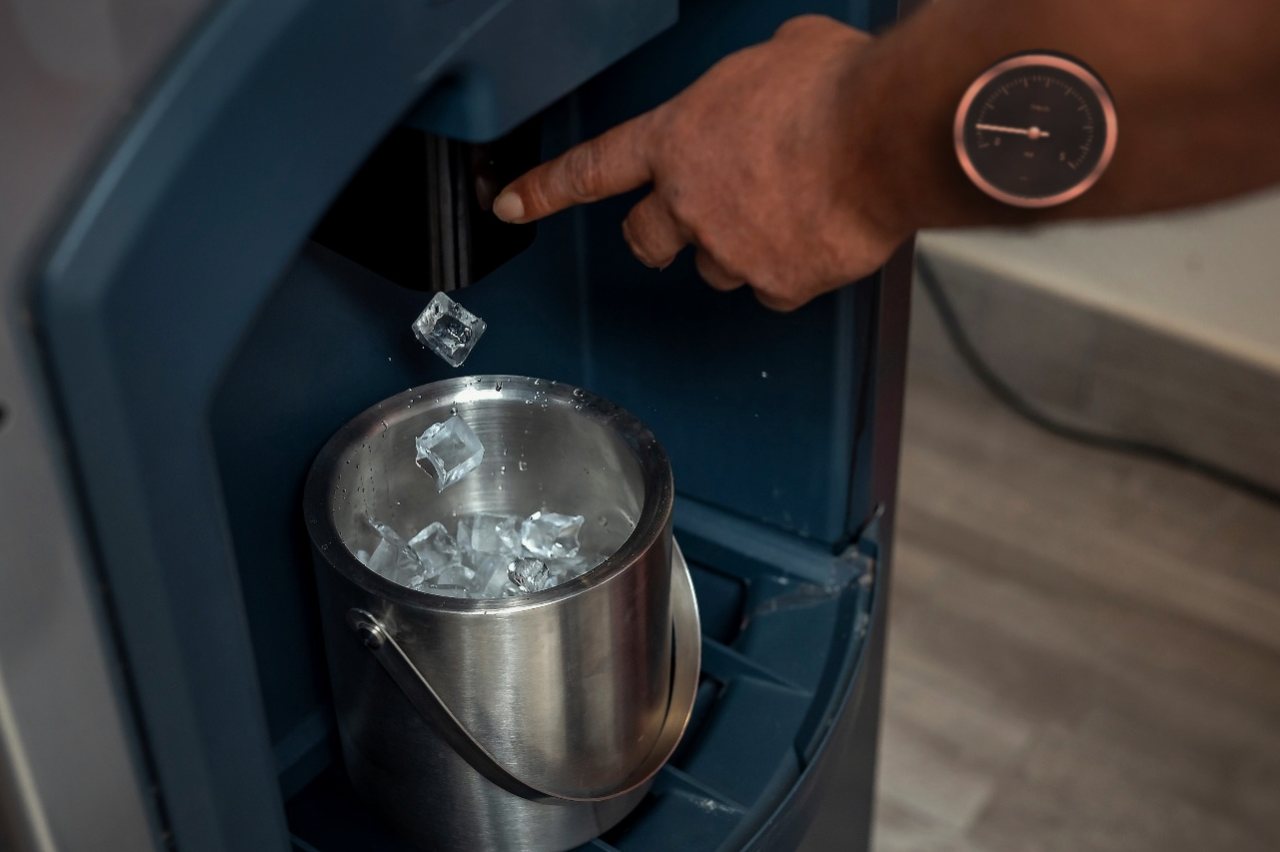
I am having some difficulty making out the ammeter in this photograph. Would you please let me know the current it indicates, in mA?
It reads 0.5 mA
